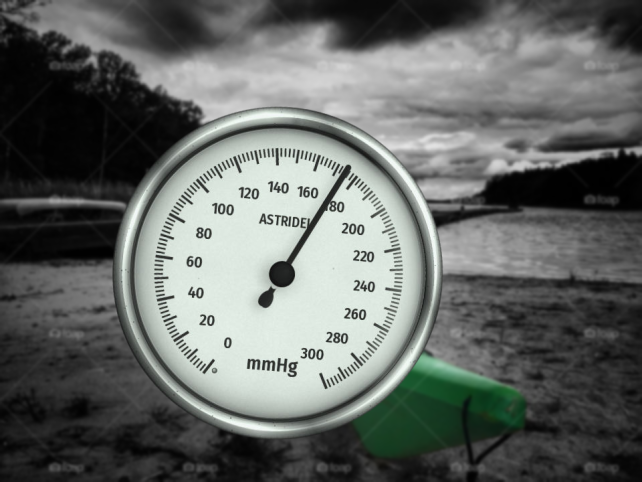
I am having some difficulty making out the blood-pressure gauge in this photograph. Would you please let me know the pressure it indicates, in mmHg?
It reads 174 mmHg
